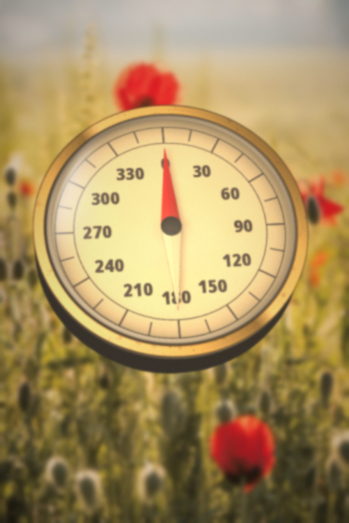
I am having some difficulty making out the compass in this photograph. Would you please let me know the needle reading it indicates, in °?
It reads 0 °
